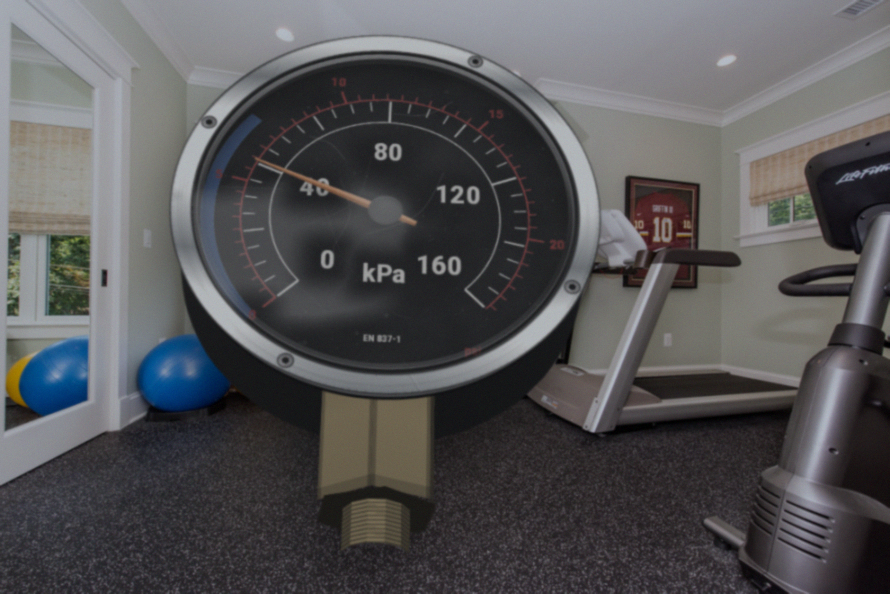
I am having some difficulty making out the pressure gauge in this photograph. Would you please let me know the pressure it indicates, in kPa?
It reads 40 kPa
